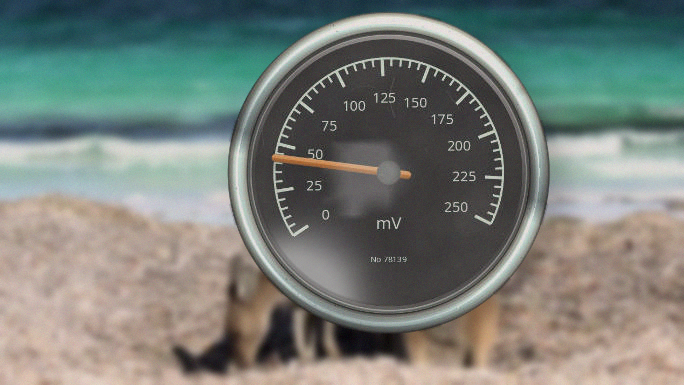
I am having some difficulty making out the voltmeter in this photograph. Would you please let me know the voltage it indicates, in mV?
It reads 42.5 mV
